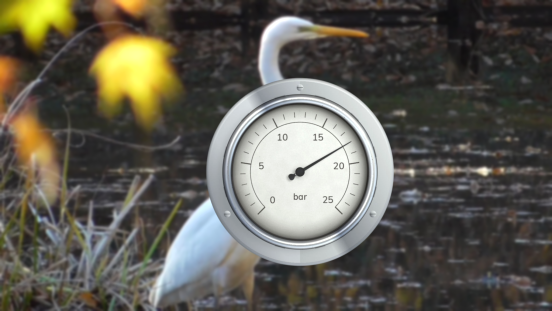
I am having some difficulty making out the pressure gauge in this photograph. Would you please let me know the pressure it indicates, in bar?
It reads 18 bar
